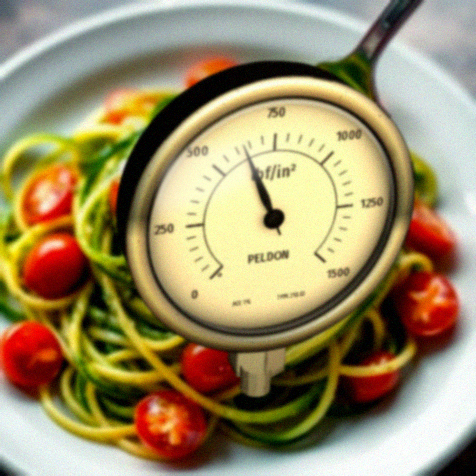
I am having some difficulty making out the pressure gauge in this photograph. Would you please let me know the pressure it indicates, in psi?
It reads 625 psi
